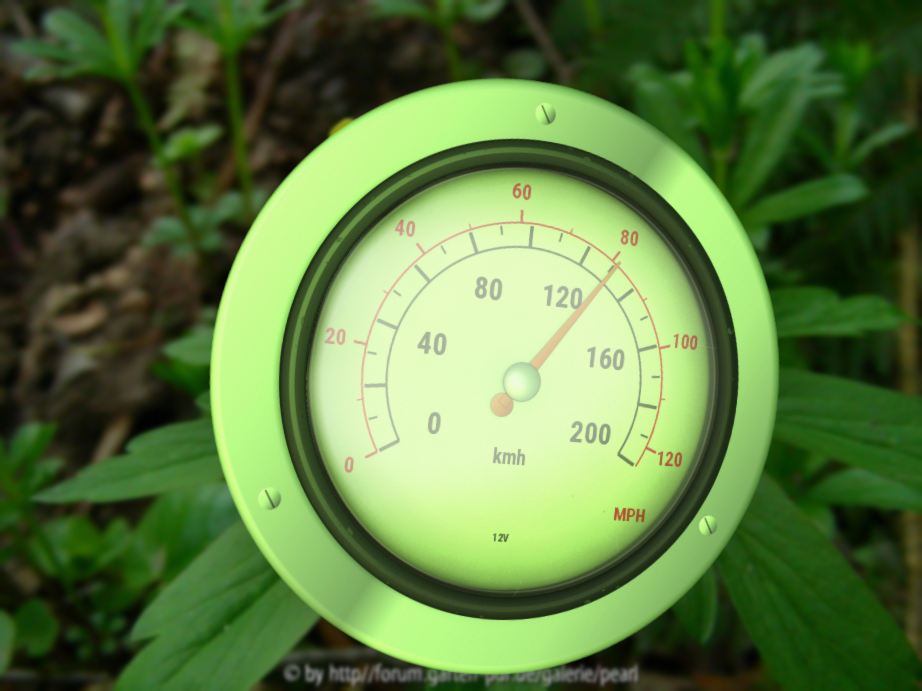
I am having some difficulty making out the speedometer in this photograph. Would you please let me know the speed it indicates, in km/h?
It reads 130 km/h
